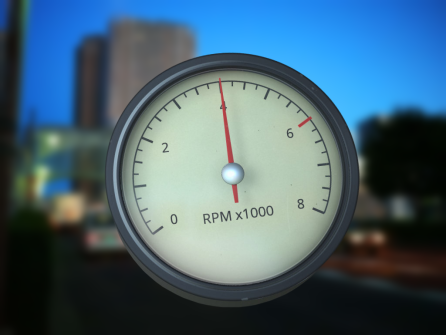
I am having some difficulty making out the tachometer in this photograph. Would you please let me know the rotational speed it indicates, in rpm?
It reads 4000 rpm
